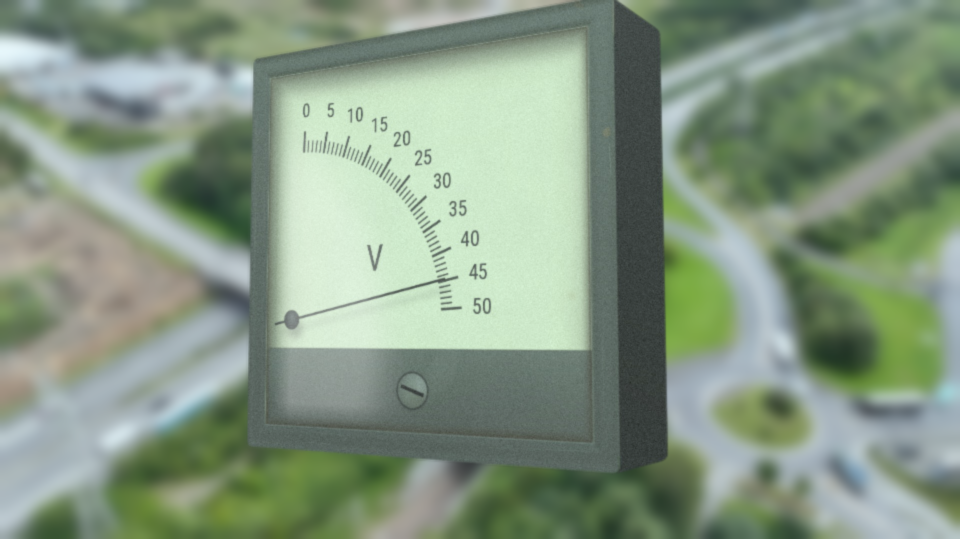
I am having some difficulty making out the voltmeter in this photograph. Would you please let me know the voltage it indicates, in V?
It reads 45 V
